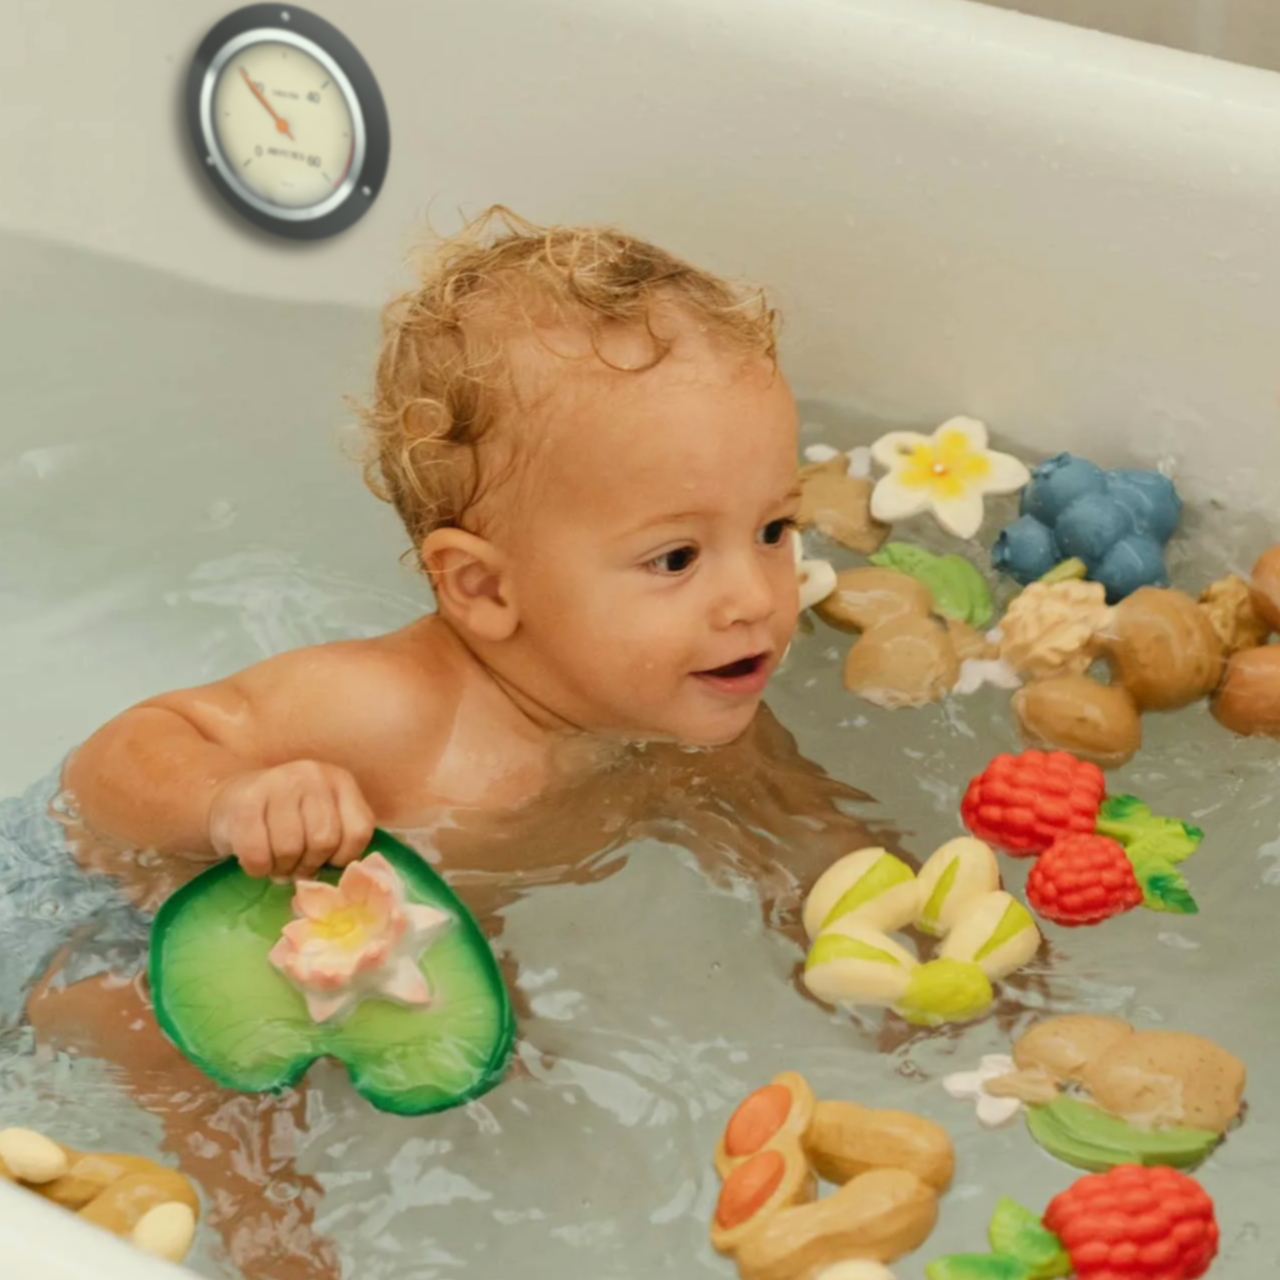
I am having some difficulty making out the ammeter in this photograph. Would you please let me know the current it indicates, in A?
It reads 20 A
